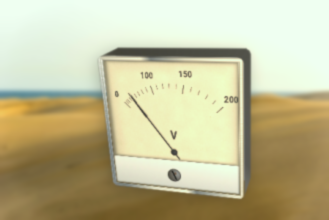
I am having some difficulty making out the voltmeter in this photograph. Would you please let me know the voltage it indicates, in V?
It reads 50 V
